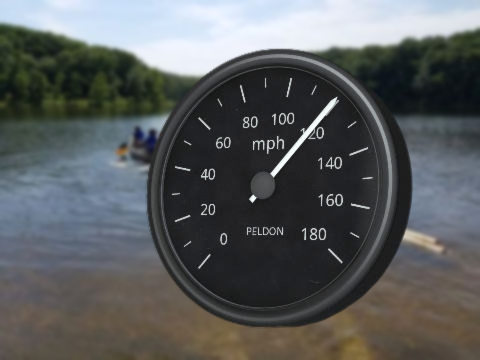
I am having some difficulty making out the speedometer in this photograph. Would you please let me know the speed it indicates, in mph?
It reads 120 mph
